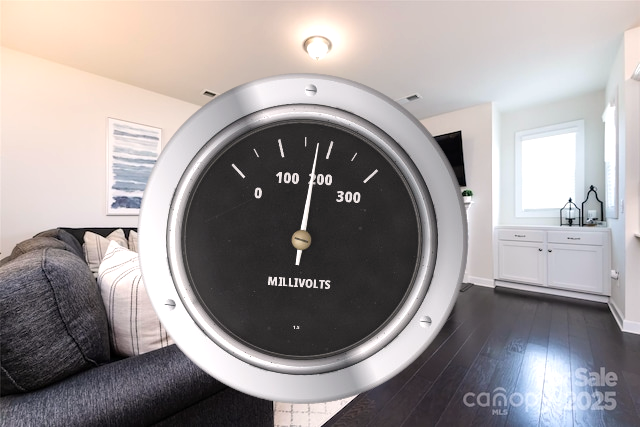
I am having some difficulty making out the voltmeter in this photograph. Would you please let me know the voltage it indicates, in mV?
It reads 175 mV
